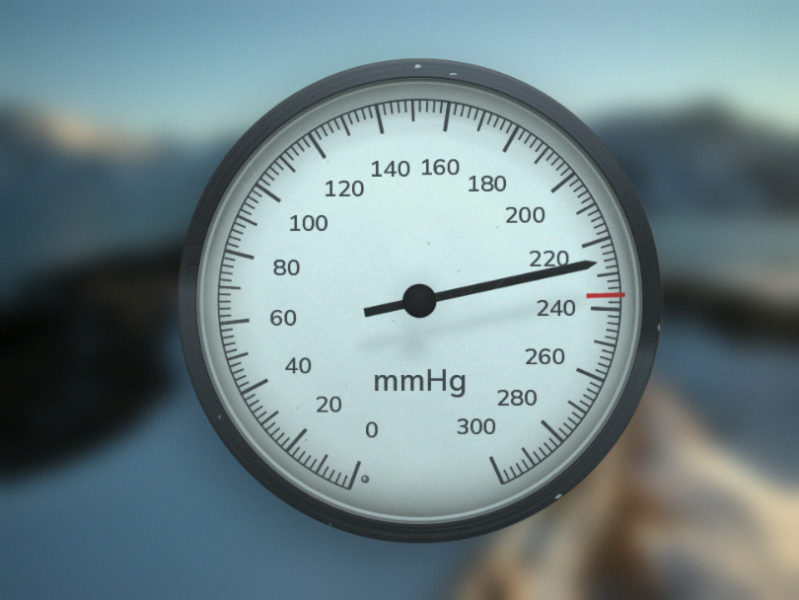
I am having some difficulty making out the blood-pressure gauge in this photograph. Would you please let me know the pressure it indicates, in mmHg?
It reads 226 mmHg
